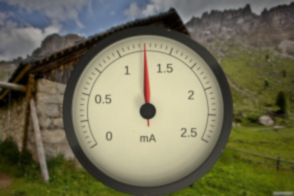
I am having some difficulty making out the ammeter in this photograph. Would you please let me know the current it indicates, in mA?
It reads 1.25 mA
